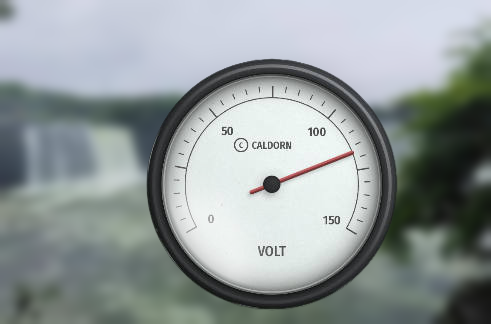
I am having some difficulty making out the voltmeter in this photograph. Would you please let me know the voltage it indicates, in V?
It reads 117.5 V
